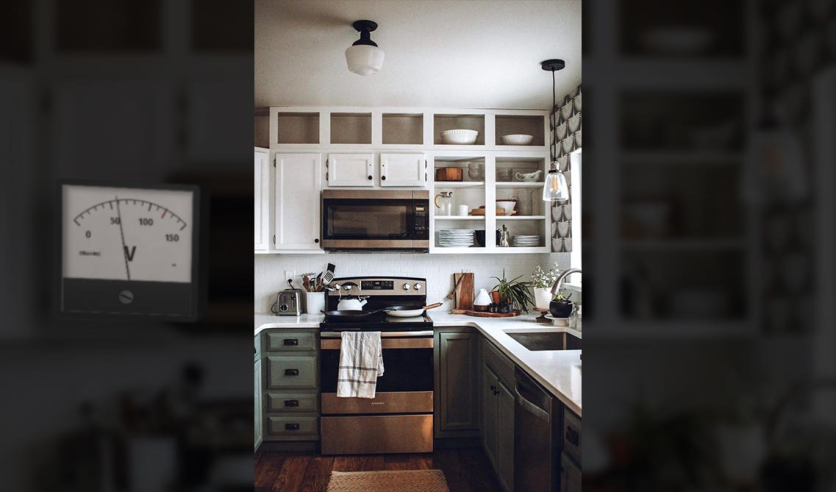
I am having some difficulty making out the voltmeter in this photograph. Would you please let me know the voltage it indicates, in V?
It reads 60 V
